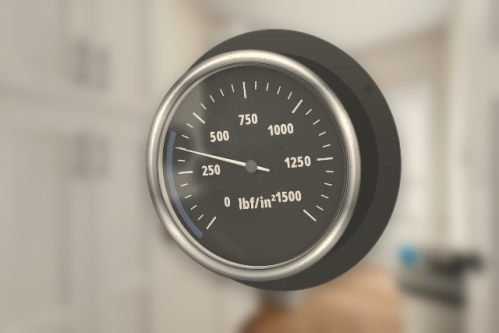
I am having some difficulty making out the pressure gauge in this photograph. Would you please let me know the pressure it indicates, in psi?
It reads 350 psi
